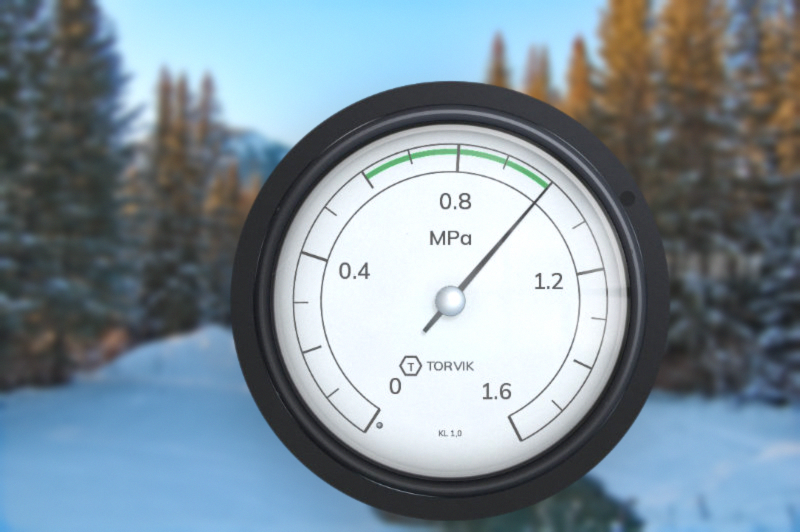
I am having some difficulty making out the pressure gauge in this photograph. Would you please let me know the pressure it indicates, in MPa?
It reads 1 MPa
